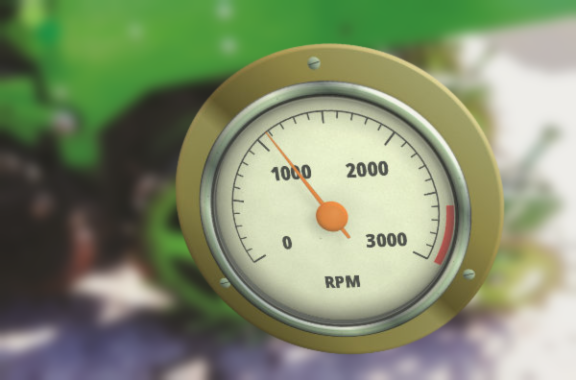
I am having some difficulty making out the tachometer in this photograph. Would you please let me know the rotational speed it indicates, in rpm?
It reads 1100 rpm
